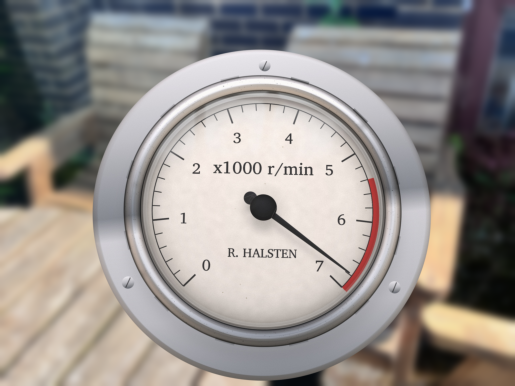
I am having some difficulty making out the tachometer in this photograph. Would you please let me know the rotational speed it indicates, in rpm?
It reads 6800 rpm
